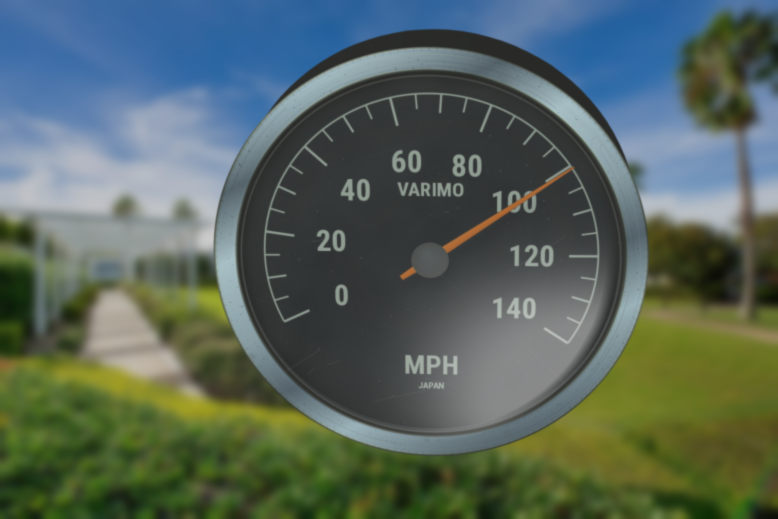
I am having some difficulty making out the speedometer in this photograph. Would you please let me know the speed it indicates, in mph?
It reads 100 mph
